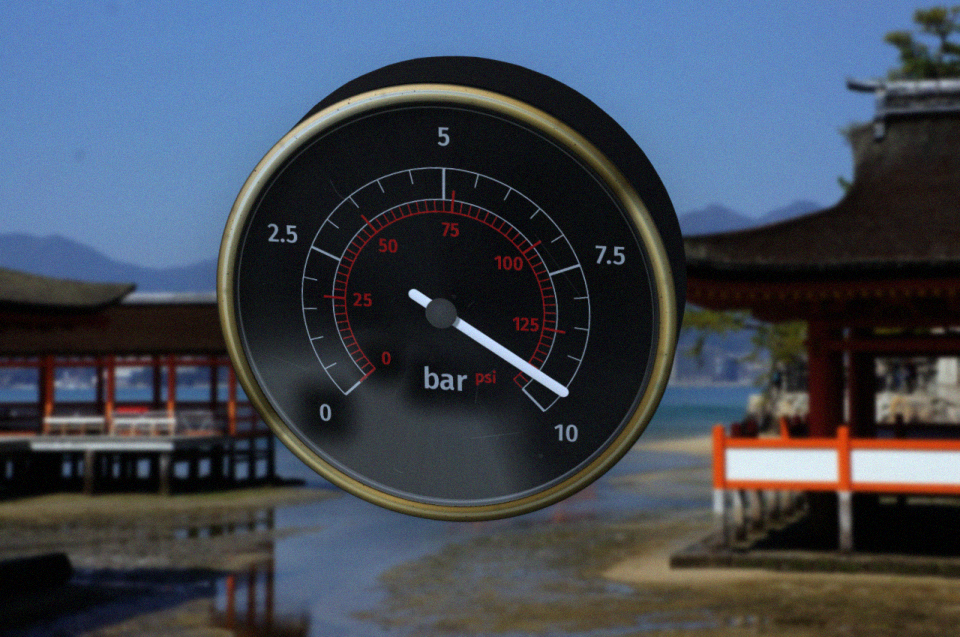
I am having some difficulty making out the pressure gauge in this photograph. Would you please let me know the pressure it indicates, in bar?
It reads 9.5 bar
